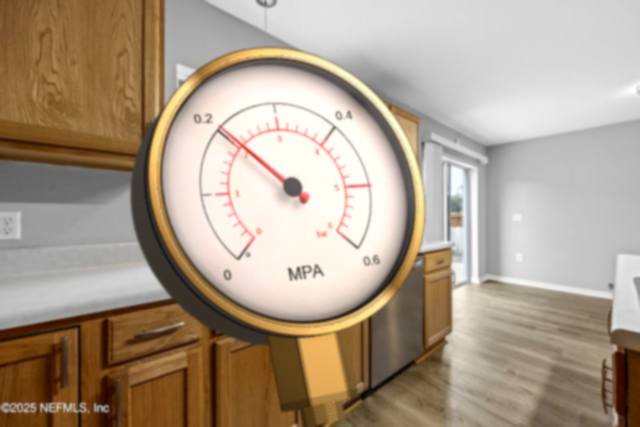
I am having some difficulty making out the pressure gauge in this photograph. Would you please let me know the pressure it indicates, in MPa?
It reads 0.2 MPa
